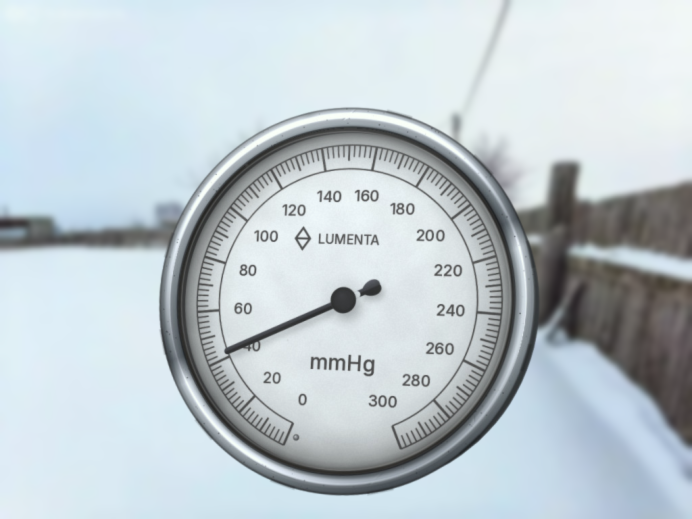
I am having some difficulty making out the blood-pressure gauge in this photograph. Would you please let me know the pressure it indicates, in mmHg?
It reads 42 mmHg
